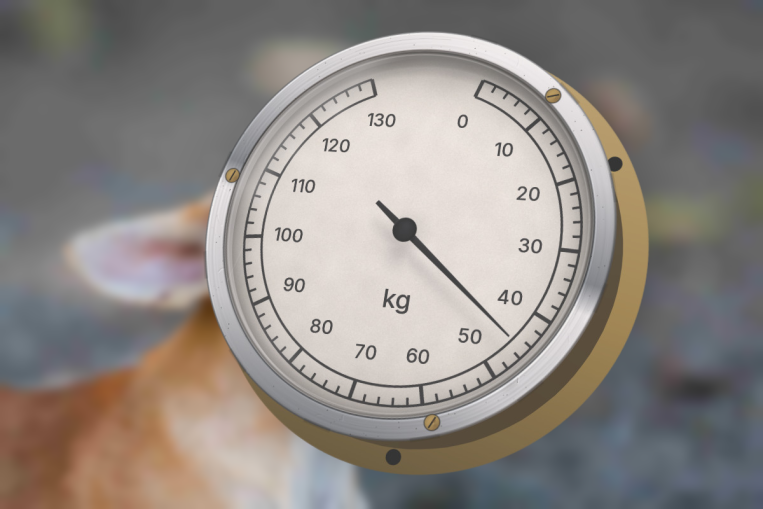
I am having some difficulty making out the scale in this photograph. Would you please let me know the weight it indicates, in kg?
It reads 45 kg
